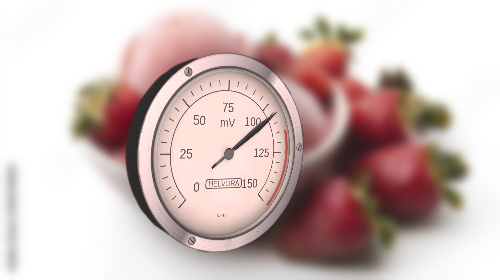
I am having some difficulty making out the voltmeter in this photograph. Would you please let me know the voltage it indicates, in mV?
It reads 105 mV
